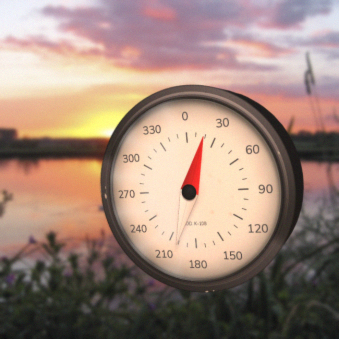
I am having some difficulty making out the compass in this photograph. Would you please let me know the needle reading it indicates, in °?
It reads 20 °
